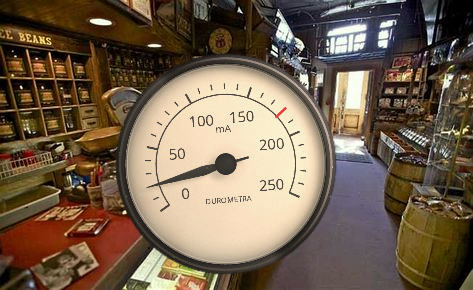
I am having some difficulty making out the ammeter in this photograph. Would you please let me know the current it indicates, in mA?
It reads 20 mA
